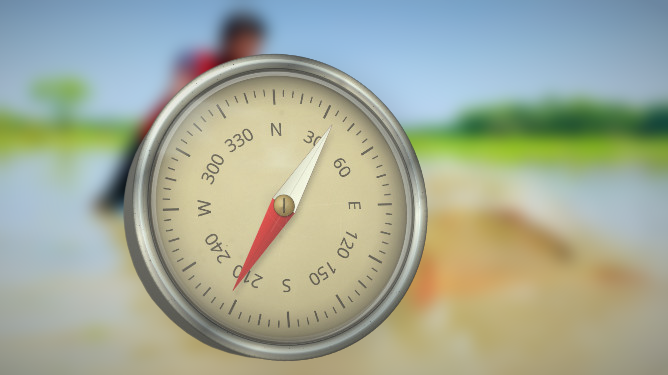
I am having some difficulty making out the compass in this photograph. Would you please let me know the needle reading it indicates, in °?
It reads 215 °
